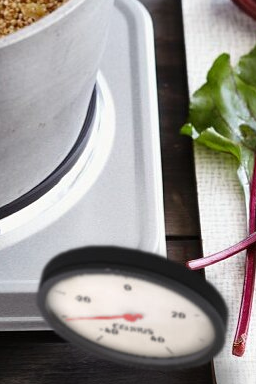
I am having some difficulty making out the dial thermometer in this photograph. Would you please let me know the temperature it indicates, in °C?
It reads -30 °C
